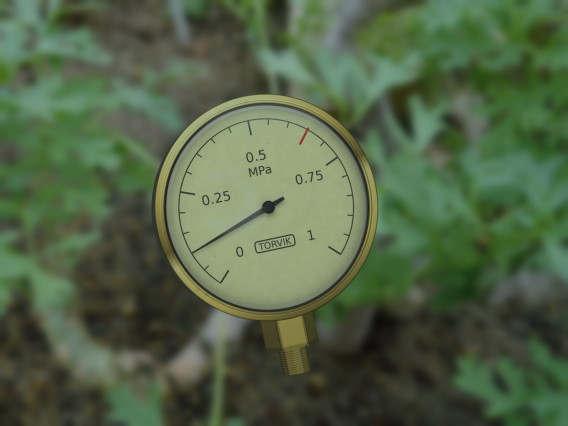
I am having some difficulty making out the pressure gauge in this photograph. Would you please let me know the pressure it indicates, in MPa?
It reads 0.1 MPa
